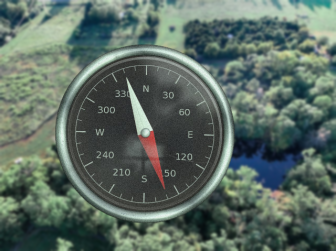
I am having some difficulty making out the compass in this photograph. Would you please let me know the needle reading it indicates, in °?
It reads 160 °
